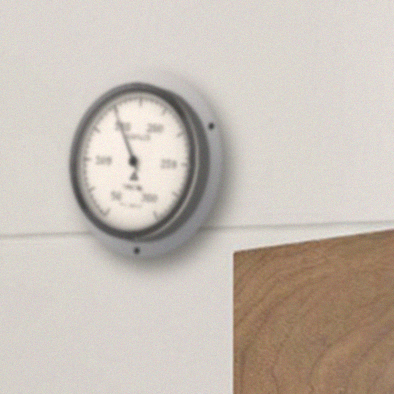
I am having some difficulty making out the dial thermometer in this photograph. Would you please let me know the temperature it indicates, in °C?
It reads 150 °C
